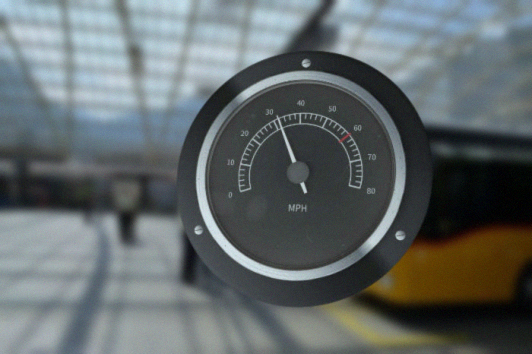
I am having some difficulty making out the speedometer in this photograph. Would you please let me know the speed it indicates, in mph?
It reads 32 mph
